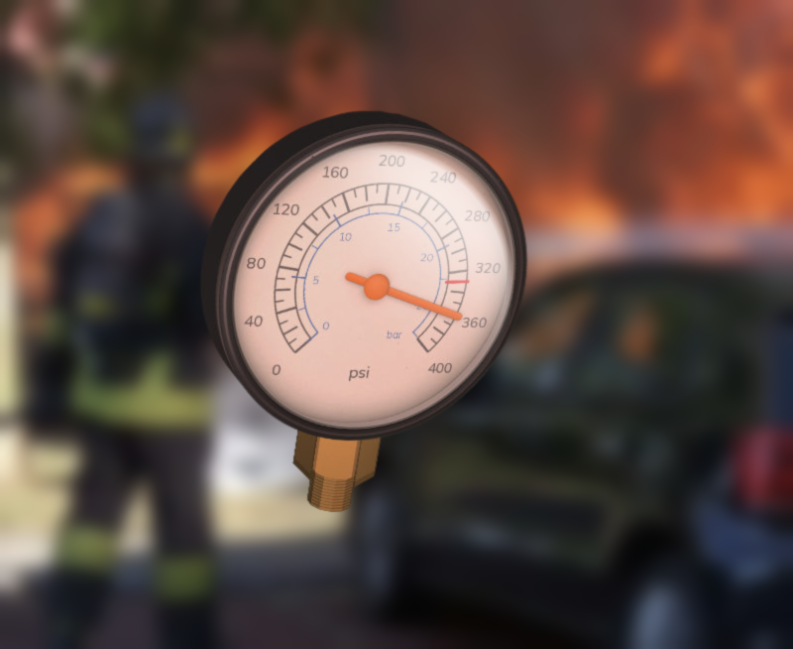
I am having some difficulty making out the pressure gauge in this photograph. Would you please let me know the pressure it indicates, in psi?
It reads 360 psi
